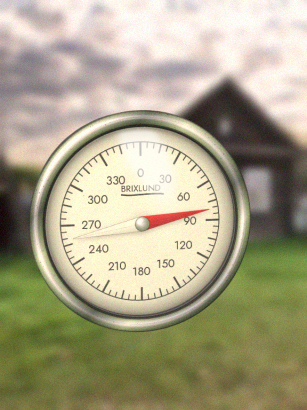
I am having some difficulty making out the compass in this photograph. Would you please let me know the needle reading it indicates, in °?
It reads 80 °
